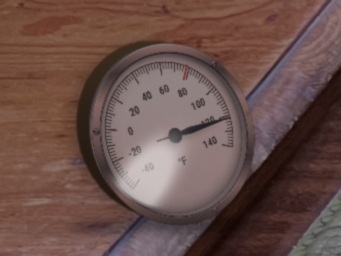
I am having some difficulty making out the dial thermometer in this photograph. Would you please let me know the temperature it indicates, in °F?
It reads 120 °F
